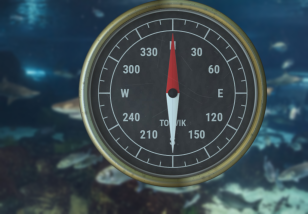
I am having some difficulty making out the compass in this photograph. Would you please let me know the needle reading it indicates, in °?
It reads 0 °
